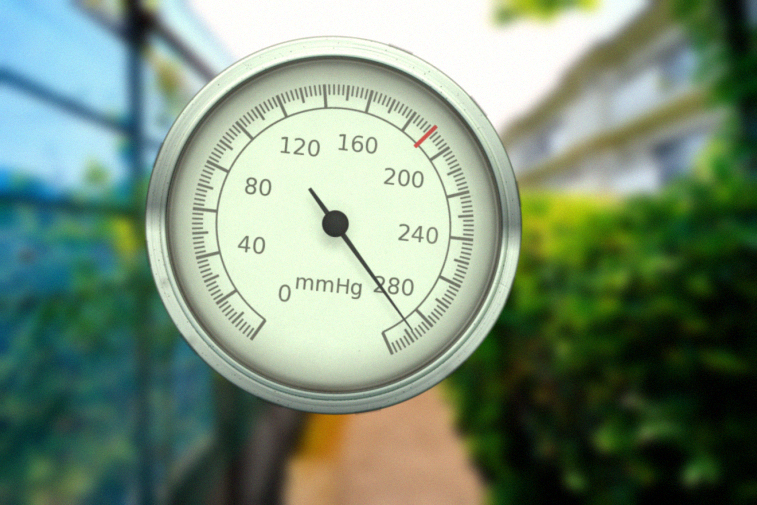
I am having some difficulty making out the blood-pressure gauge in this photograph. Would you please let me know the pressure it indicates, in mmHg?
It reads 288 mmHg
